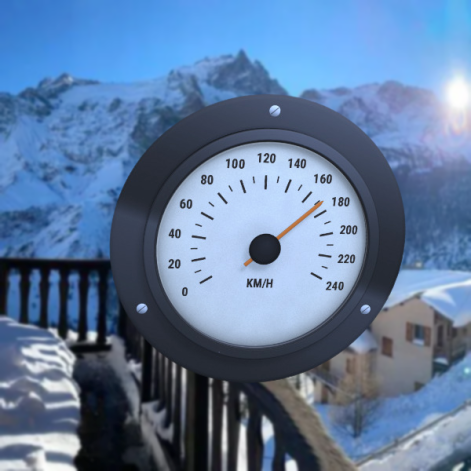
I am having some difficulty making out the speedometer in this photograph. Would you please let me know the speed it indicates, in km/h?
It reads 170 km/h
